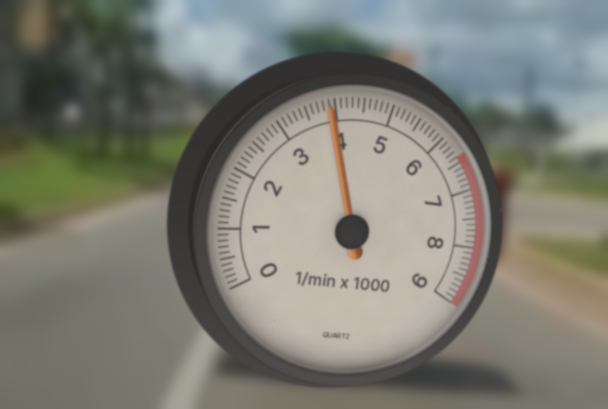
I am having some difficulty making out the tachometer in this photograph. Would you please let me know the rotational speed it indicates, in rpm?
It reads 3900 rpm
